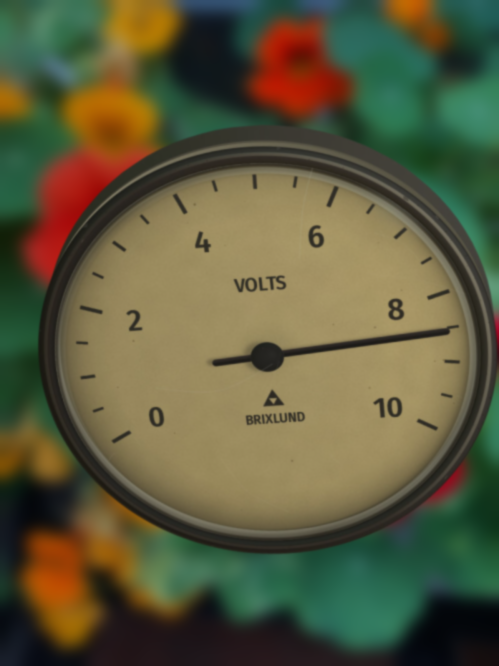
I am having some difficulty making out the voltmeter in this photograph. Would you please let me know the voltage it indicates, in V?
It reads 8.5 V
